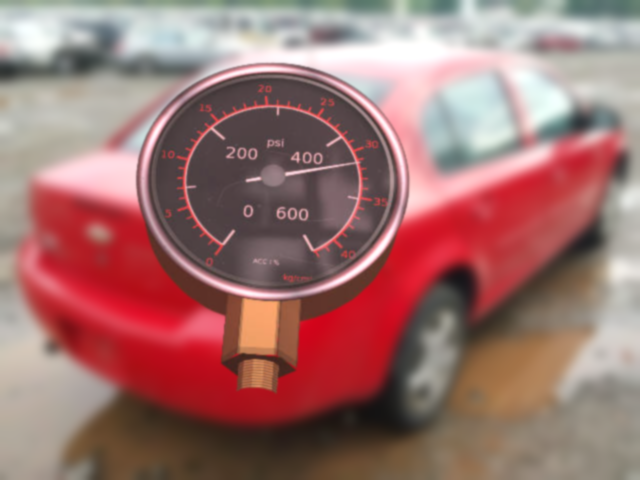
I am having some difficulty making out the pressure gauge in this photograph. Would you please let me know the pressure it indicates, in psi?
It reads 450 psi
